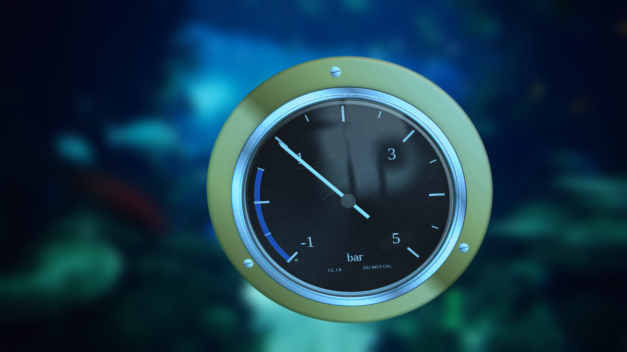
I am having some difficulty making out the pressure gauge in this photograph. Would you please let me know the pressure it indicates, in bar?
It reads 1 bar
